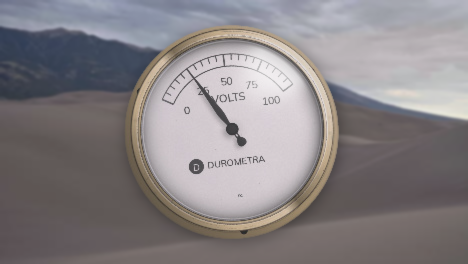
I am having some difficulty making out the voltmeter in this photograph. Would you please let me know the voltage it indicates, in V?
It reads 25 V
